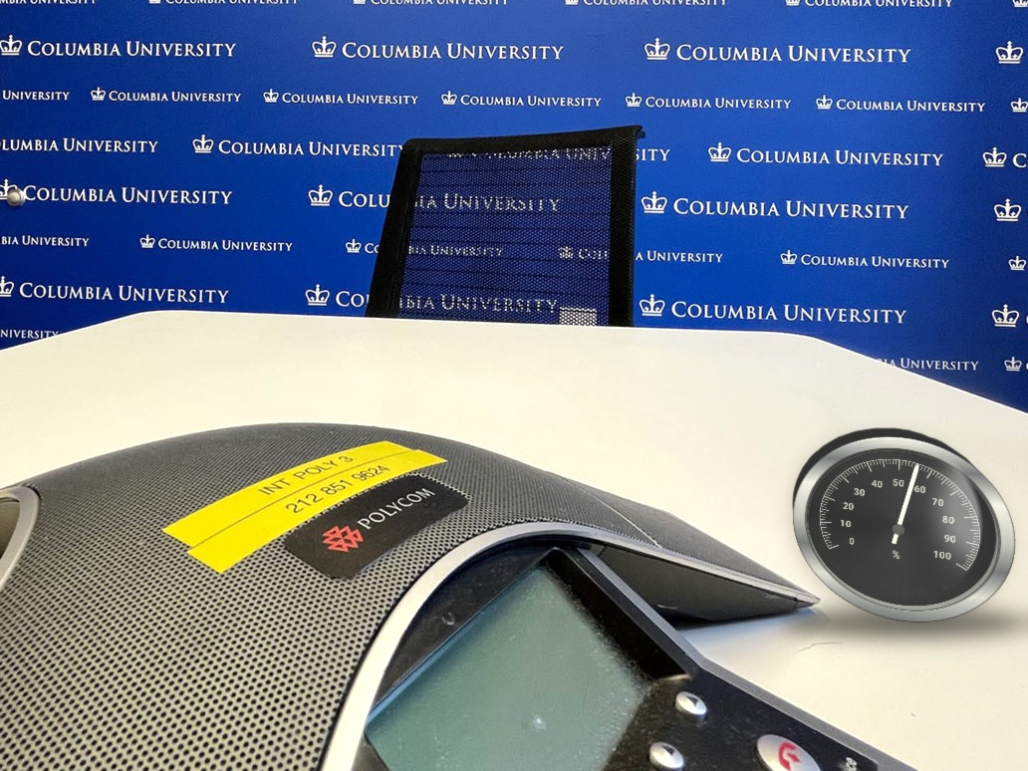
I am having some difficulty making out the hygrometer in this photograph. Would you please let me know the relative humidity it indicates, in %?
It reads 55 %
